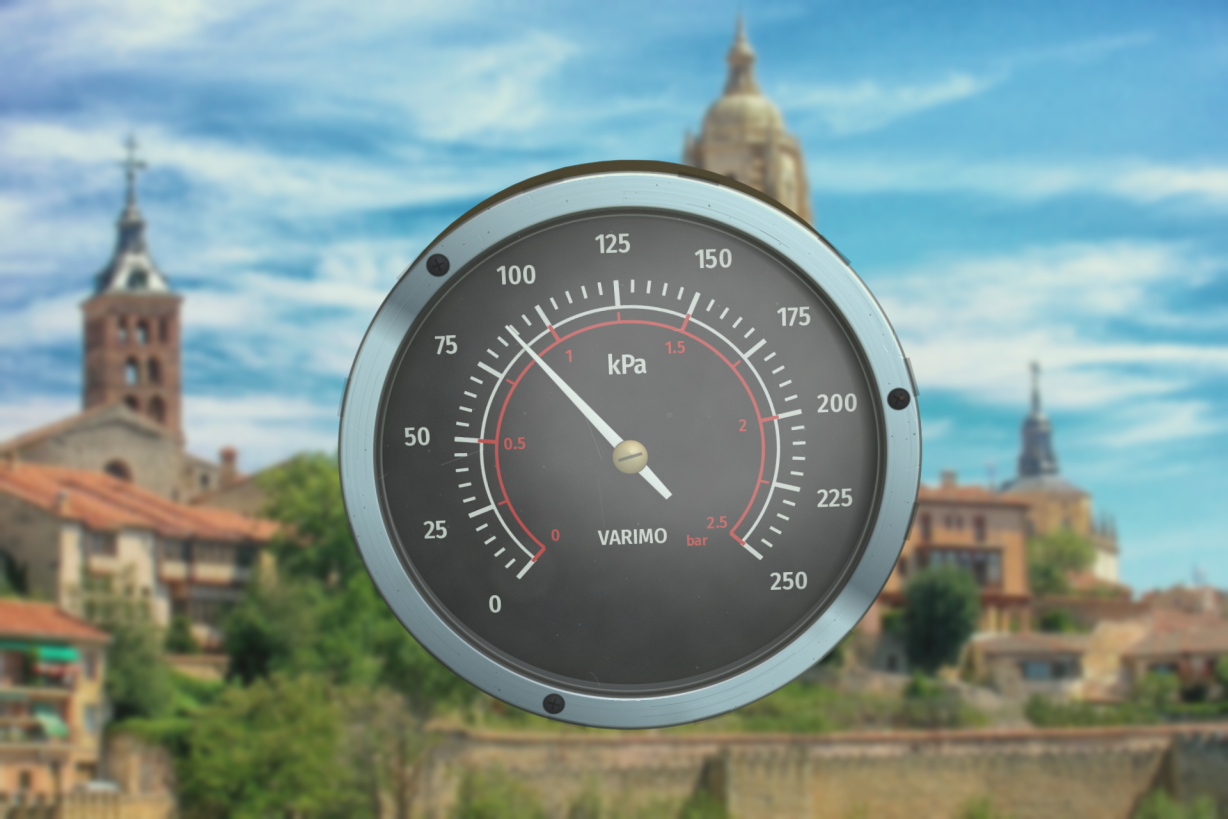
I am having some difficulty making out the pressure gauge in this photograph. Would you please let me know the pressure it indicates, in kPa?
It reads 90 kPa
